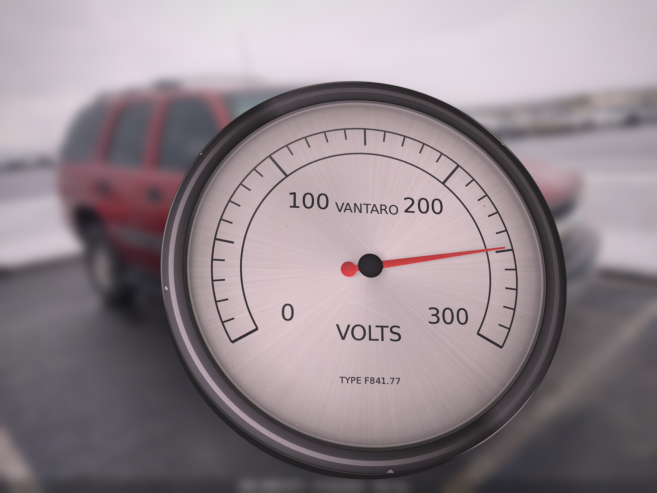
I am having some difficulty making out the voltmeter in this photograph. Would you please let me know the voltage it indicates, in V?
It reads 250 V
